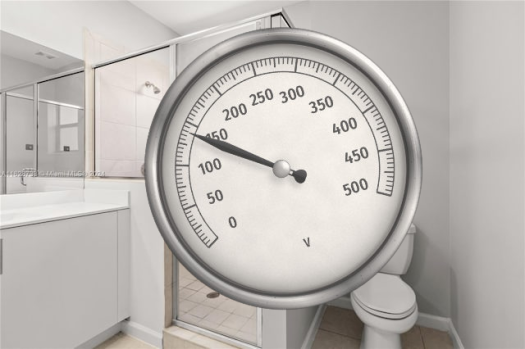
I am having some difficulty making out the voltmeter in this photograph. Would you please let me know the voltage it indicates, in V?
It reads 140 V
